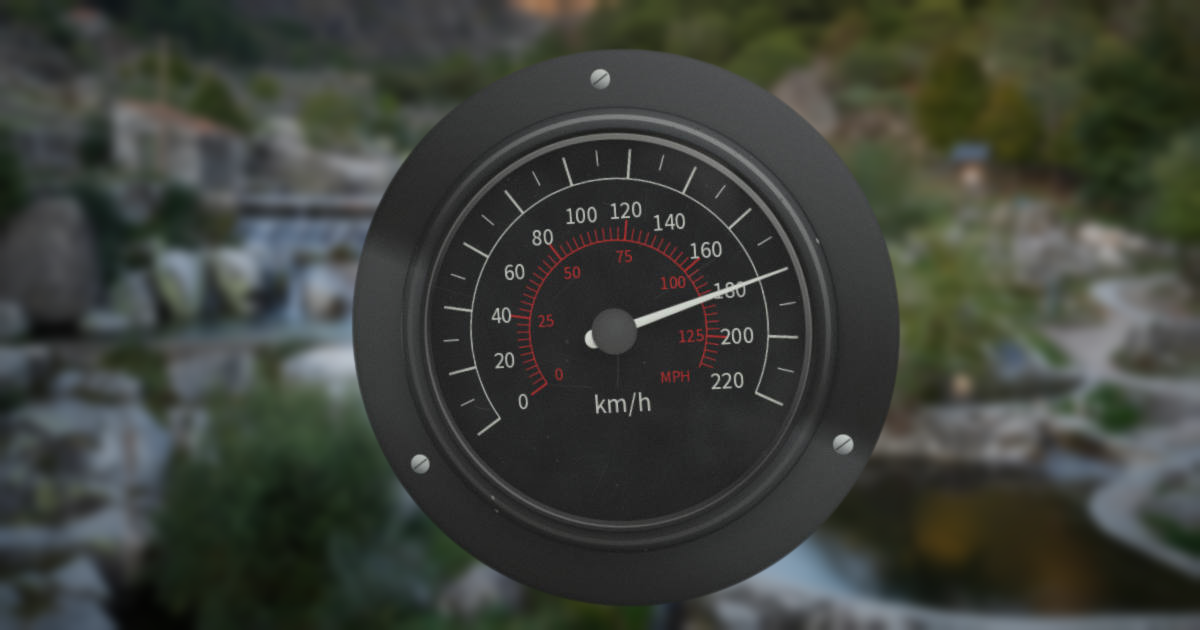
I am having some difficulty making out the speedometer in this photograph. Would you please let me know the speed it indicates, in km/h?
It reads 180 km/h
